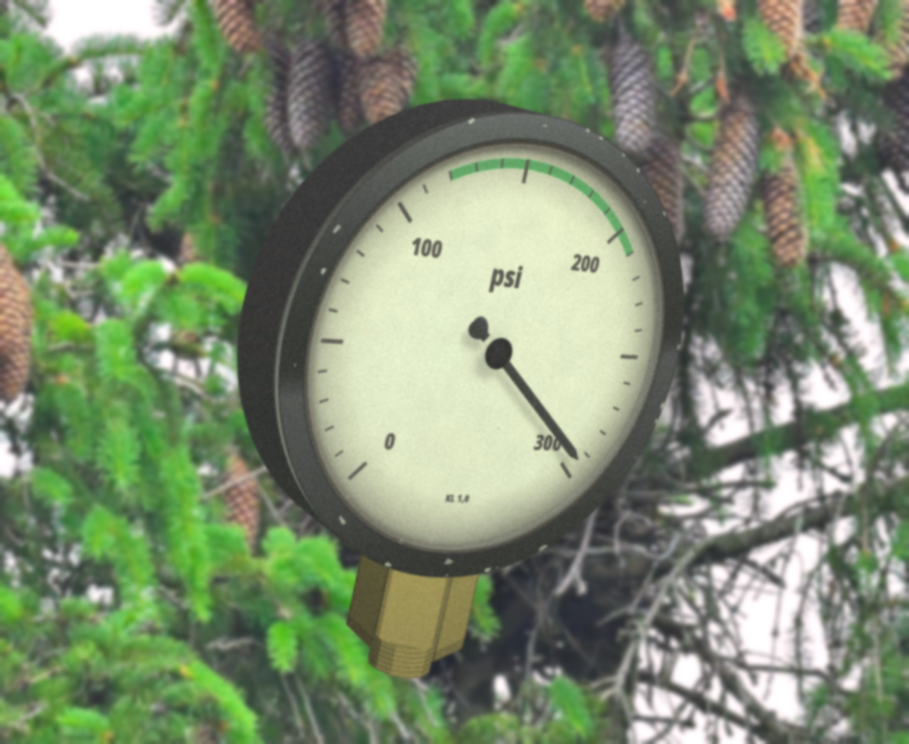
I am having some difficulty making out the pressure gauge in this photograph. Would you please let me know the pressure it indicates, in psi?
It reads 295 psi
